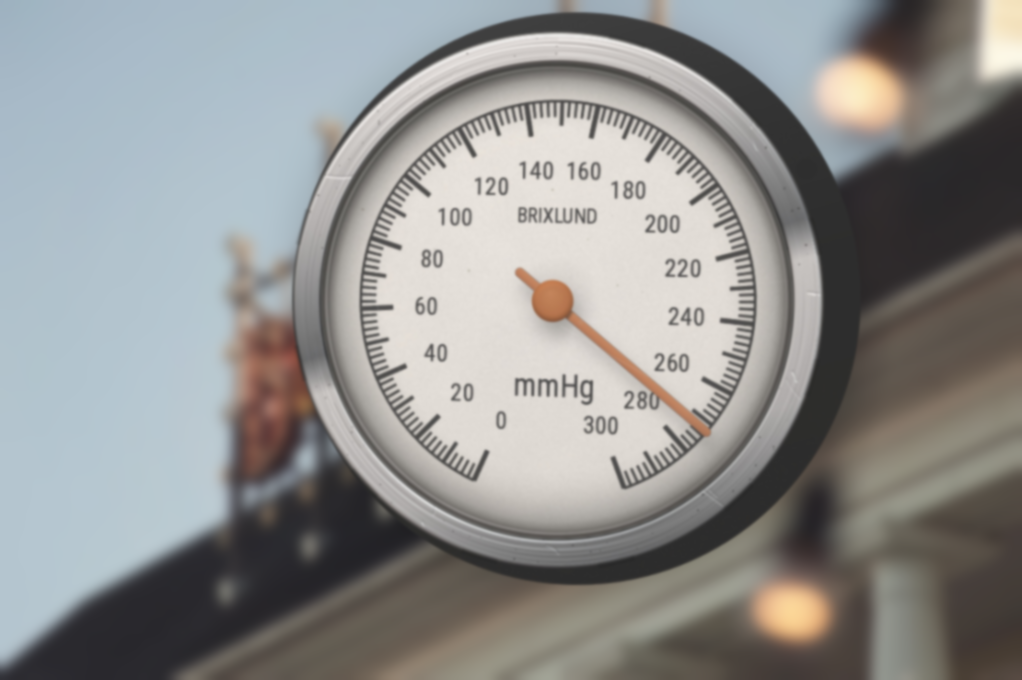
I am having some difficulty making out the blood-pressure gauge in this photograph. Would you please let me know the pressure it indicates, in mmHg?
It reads 272 mmHg
